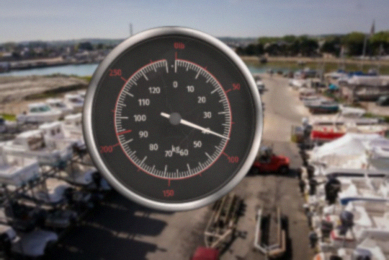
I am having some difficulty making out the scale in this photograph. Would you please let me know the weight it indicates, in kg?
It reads 40 kg
